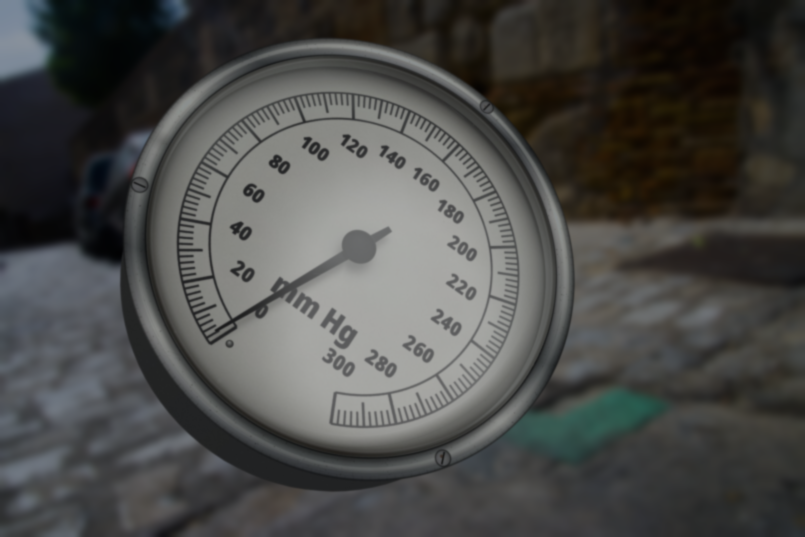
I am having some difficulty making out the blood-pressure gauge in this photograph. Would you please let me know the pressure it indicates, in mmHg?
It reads 2 mmHg
